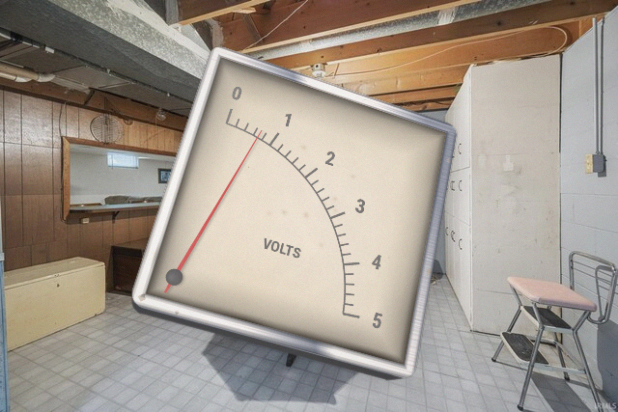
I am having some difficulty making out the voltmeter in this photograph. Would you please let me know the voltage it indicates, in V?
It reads 0.7 V
